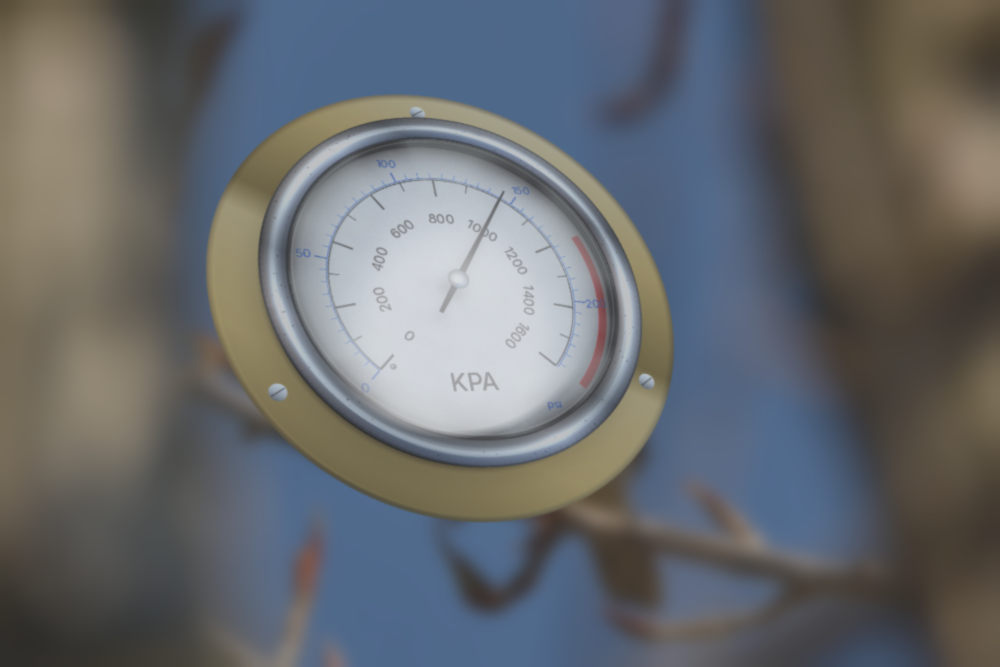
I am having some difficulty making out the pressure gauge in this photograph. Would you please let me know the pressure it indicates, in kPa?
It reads 1000 kPa
